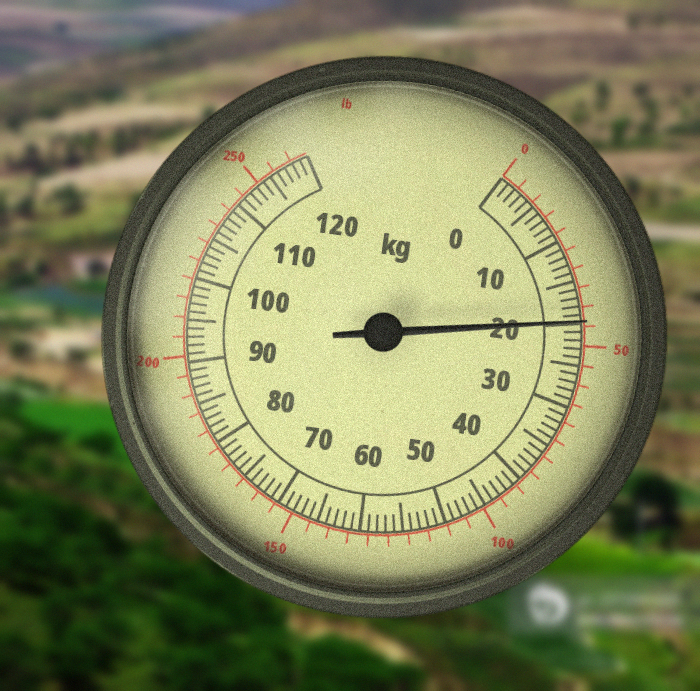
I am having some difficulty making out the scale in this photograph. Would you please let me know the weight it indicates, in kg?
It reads 20 kg
